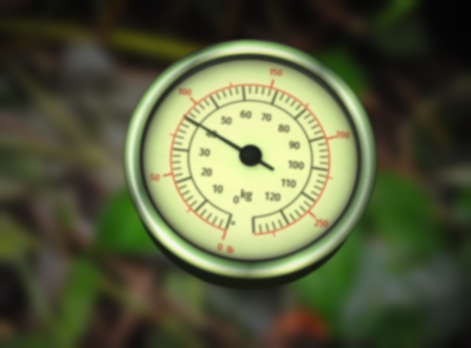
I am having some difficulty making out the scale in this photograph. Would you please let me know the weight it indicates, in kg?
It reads 40 kg
